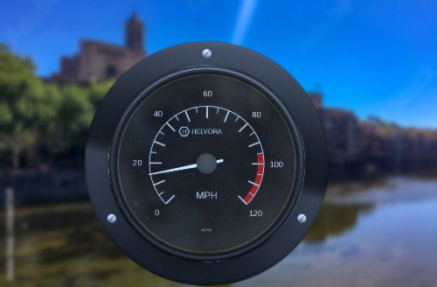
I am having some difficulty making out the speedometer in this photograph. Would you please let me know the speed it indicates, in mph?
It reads 15 mph
